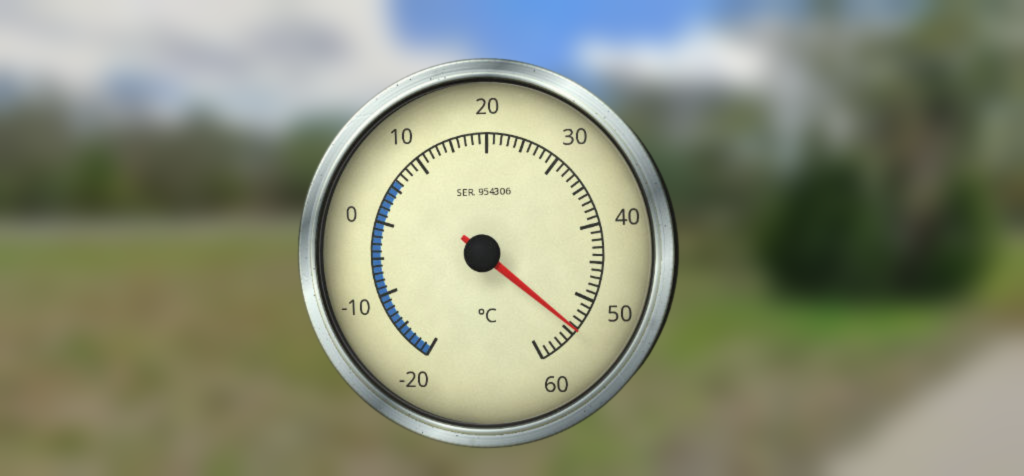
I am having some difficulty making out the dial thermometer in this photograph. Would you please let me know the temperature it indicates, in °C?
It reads 54 °C
